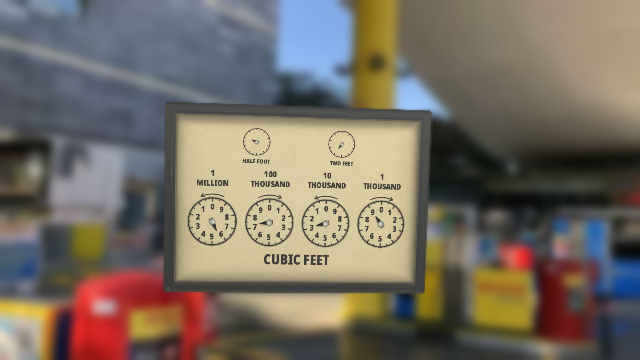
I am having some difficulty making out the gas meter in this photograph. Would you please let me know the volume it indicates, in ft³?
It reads 572900 ft³
